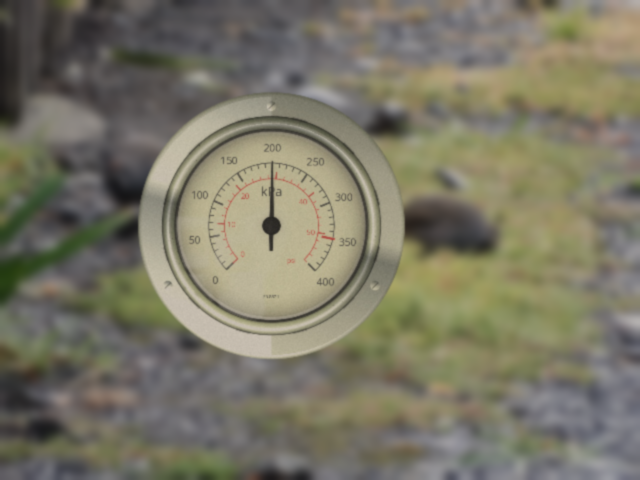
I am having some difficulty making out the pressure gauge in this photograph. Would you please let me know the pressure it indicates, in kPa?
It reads 200 kPa
